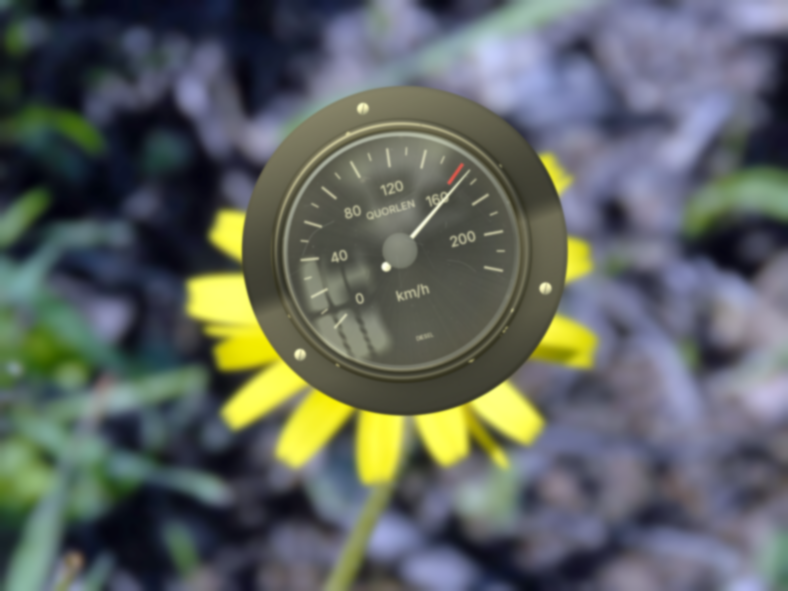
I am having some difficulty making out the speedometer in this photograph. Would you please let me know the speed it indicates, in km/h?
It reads 165 km/h
